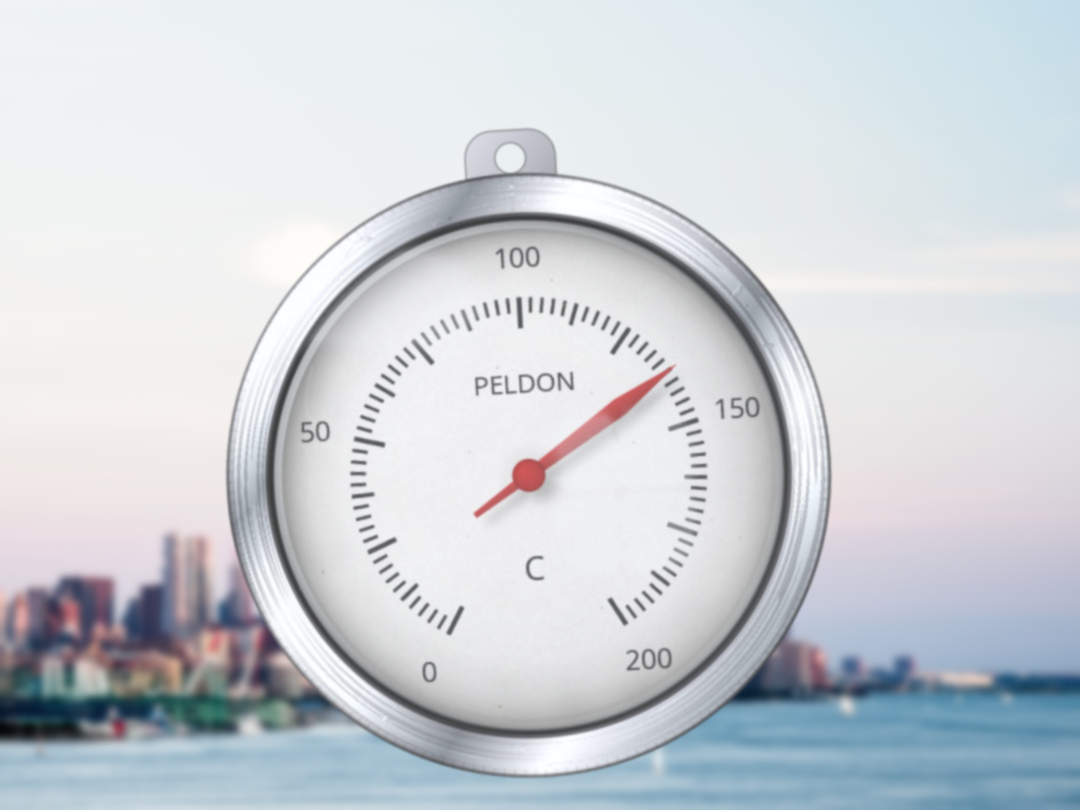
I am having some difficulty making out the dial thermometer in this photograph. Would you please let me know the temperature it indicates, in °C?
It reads 137.5 °C
